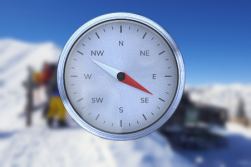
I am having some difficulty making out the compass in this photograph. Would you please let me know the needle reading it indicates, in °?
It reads 120 °
